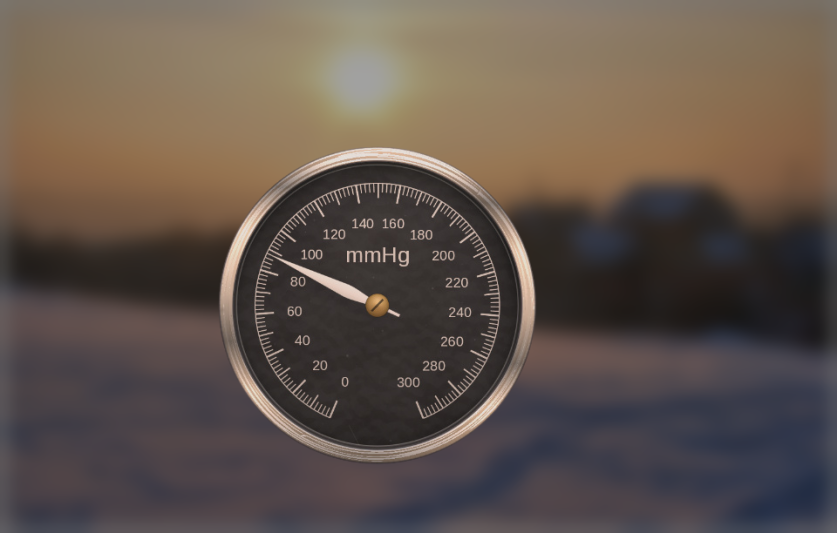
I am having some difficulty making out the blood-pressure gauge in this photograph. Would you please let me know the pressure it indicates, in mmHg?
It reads 88 mmHg
